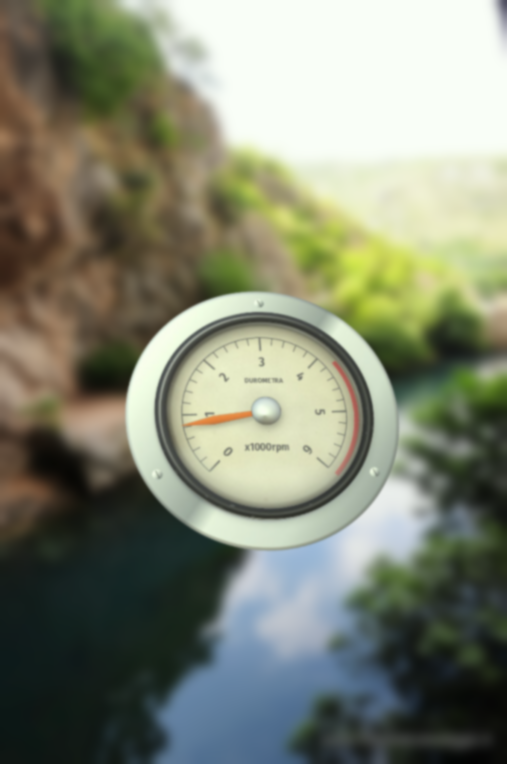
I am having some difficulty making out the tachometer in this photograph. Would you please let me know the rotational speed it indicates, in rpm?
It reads 800 rpm
